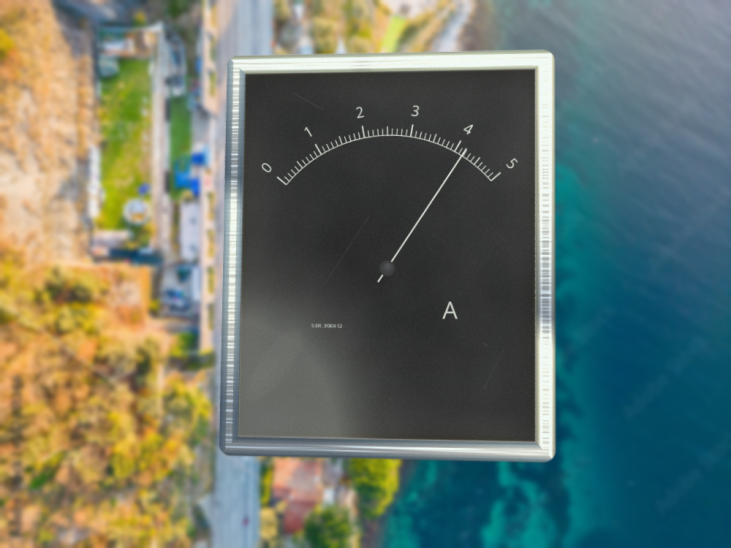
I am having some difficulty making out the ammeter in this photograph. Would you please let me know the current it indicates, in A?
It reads 4.2 A
